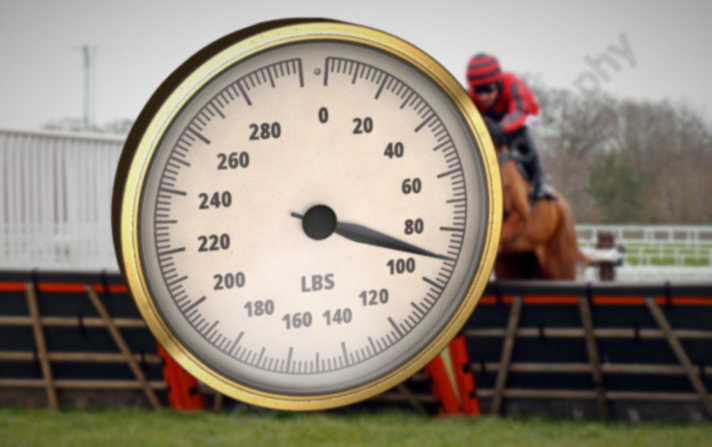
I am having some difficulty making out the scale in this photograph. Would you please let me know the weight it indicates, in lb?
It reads 90 lb
